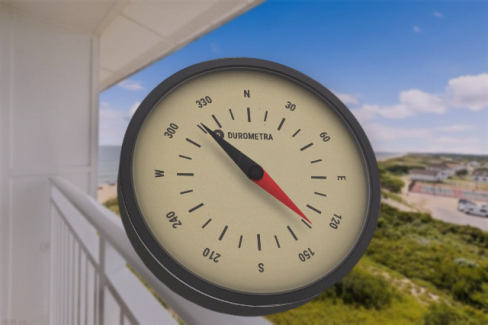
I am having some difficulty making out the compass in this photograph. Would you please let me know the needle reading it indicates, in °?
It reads 135 °
